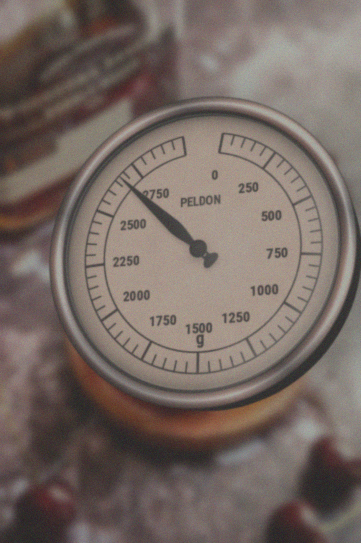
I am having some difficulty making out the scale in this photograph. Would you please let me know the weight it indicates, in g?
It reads 2675 g
